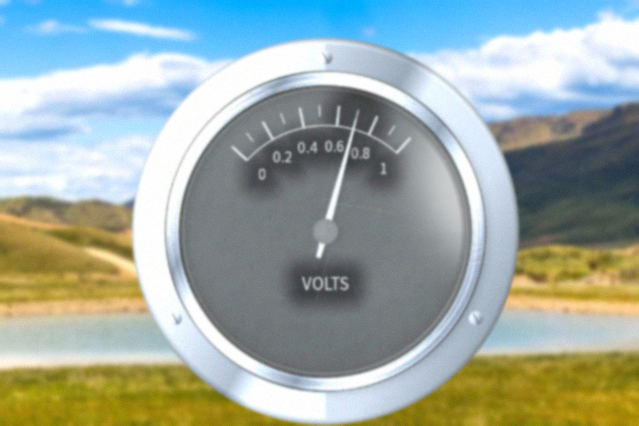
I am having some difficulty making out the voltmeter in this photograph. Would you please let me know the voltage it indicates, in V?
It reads 0.7 V
